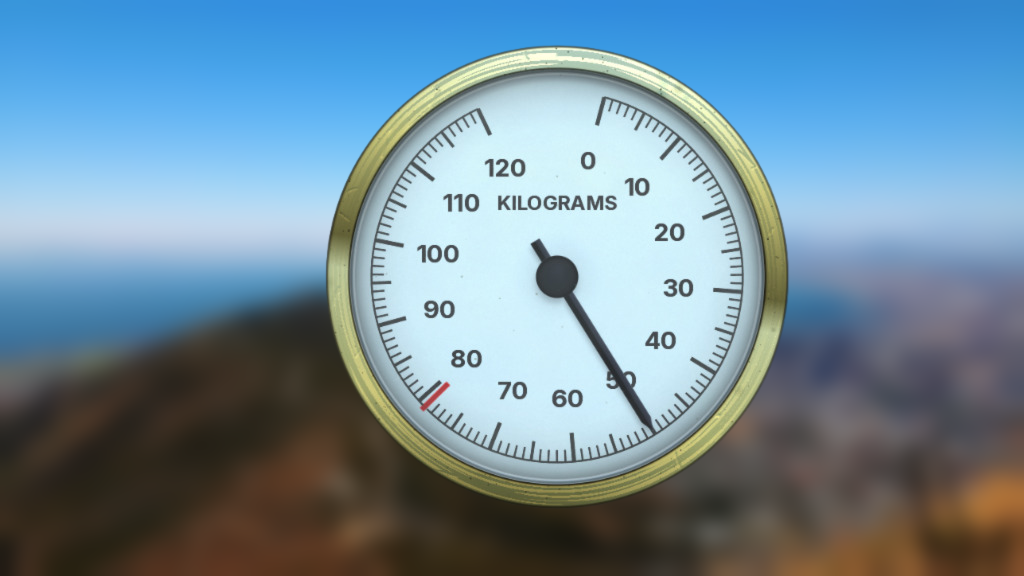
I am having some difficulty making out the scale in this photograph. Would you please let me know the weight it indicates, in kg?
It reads 50 kg
